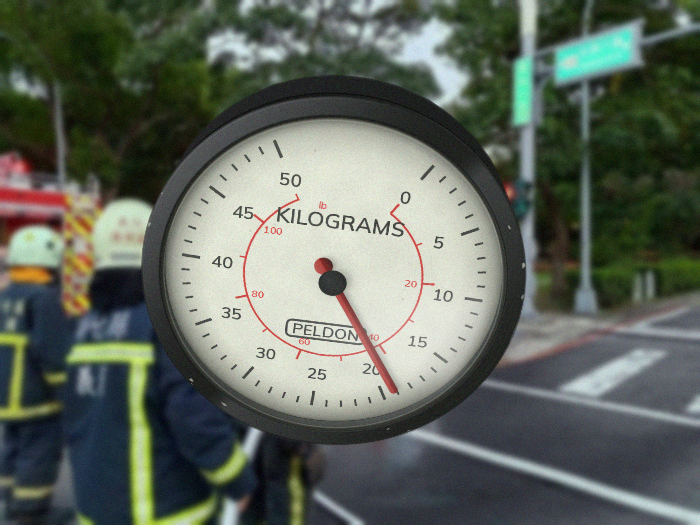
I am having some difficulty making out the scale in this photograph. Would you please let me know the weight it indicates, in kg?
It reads 19 kg
